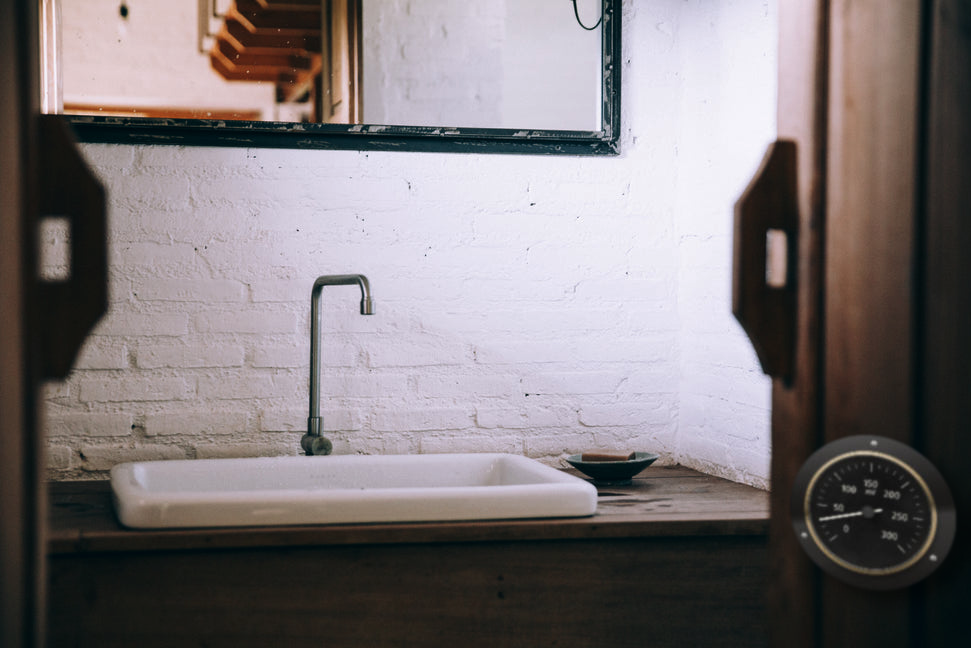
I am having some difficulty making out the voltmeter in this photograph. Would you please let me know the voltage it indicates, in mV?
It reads 30 mV
